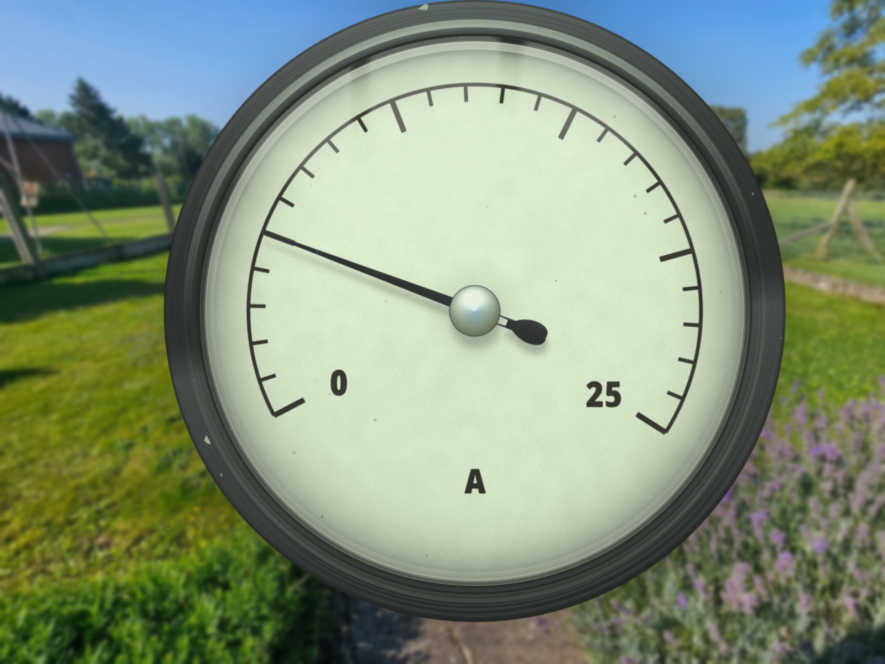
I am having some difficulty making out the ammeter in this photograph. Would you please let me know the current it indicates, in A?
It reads 5 A
